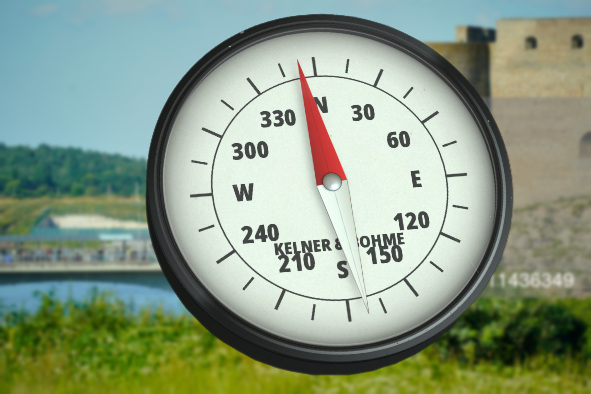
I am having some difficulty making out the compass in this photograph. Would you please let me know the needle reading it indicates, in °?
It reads 352.5 °
